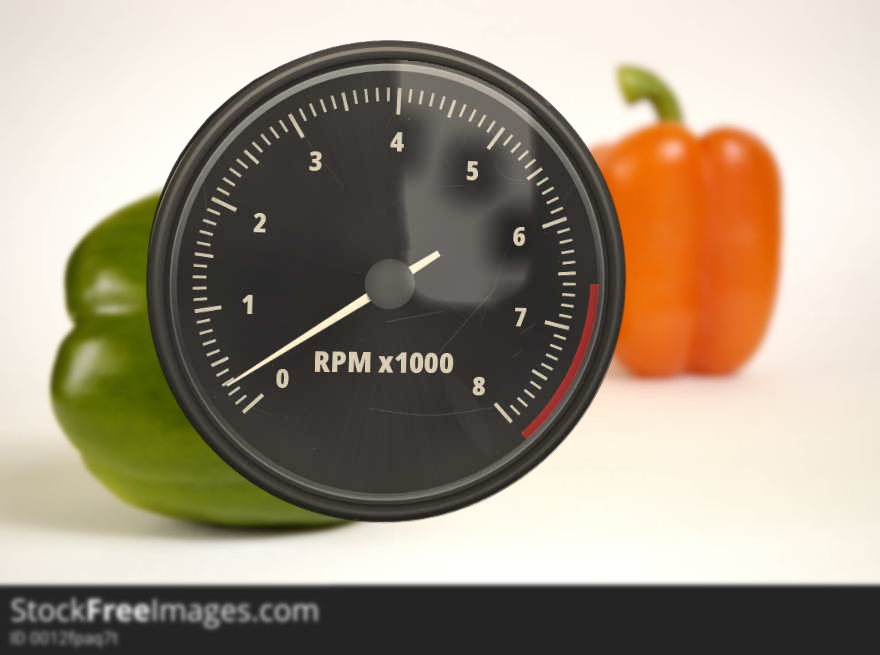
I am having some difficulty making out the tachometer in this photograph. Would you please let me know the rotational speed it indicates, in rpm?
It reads 300 rpm
